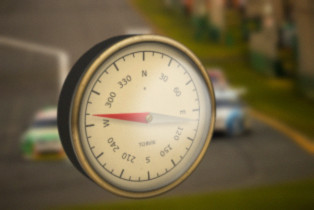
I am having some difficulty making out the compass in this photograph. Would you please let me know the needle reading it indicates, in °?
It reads 280 °
